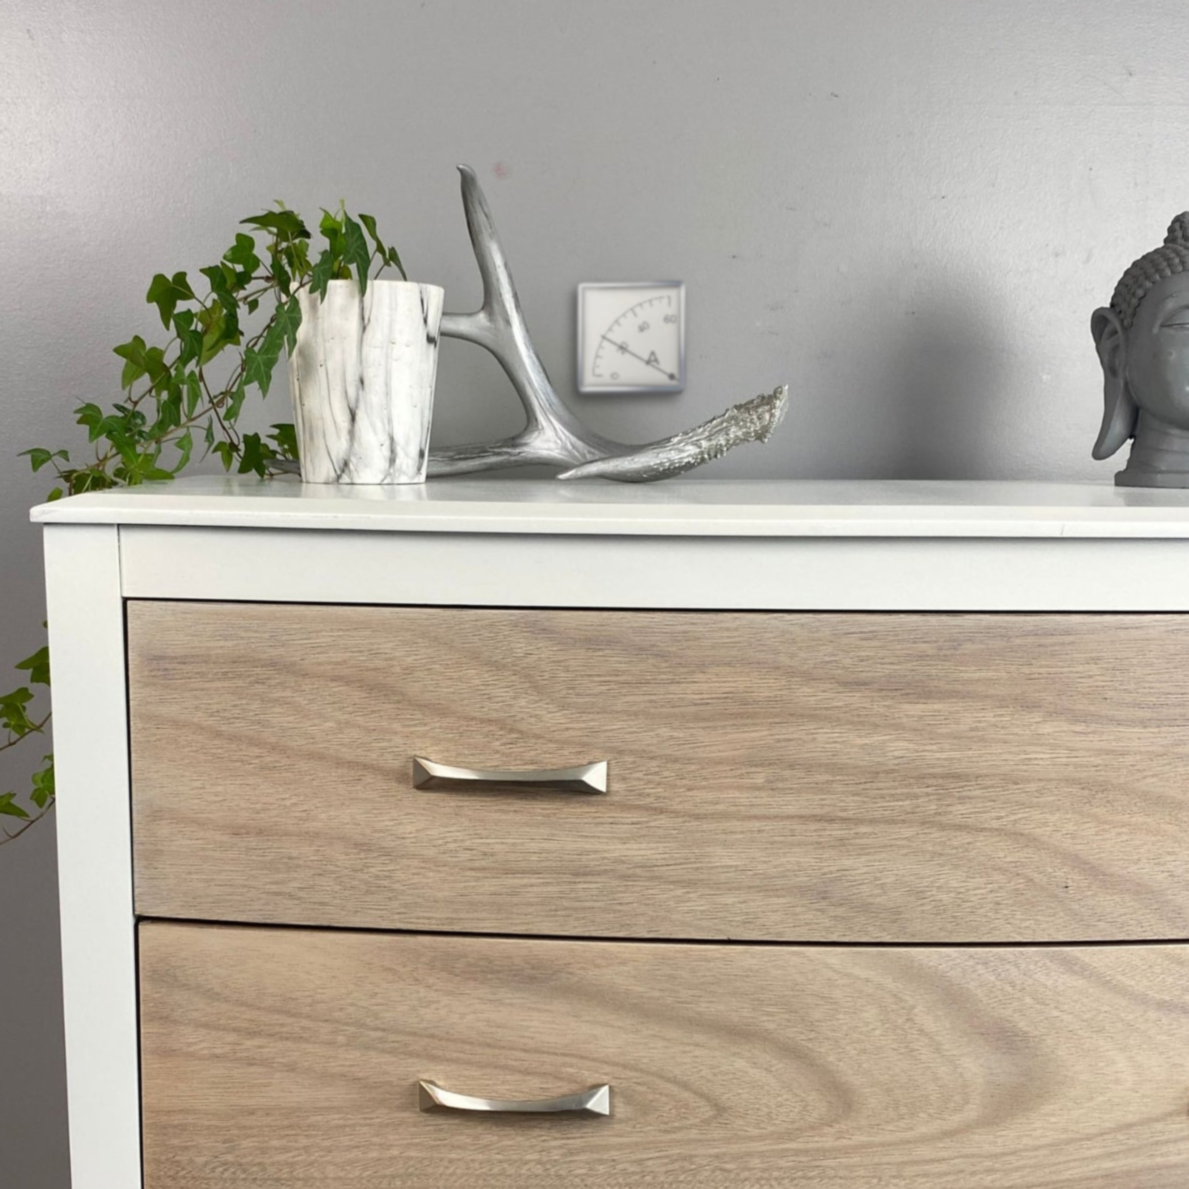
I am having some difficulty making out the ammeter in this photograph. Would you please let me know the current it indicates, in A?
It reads 20 A
